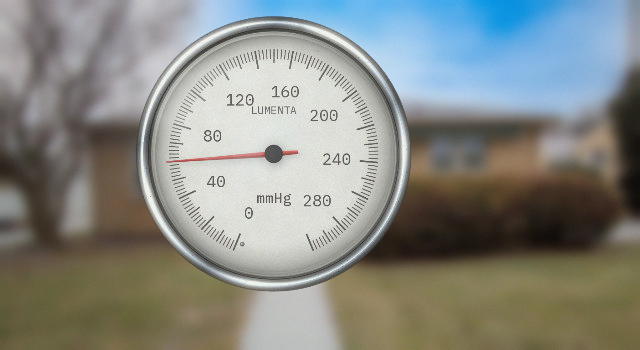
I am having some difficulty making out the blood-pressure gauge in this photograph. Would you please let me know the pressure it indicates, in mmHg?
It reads 60 mmHg
